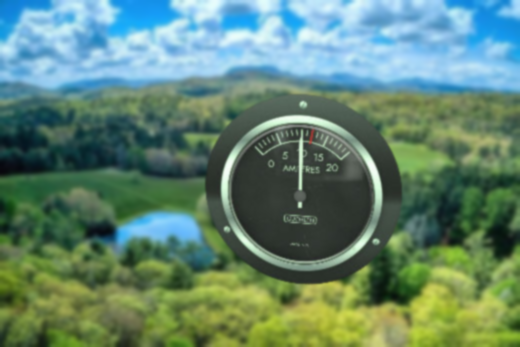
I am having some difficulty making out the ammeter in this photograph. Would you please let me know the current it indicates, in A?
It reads 10 A
